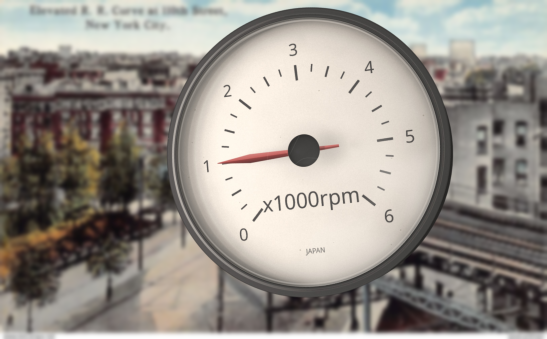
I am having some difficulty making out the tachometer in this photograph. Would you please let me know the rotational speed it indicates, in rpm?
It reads 1000 rpm
